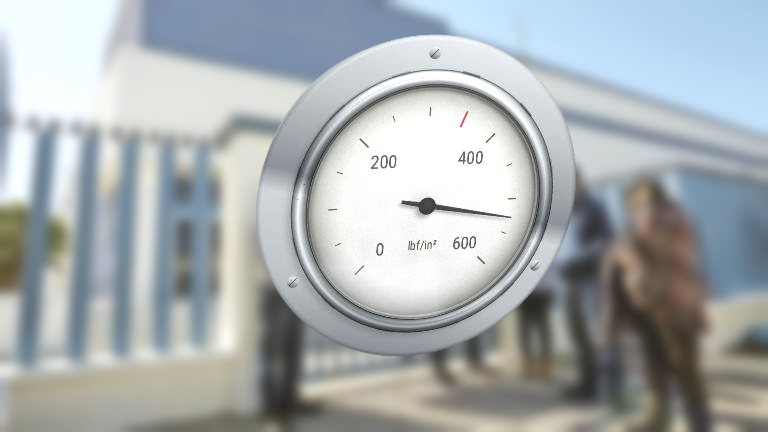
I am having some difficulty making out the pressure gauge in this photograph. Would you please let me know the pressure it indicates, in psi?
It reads 525 psi
